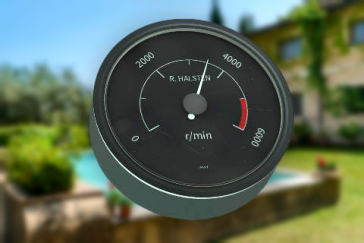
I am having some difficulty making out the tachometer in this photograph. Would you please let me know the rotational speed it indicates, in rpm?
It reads 3500 rpm
